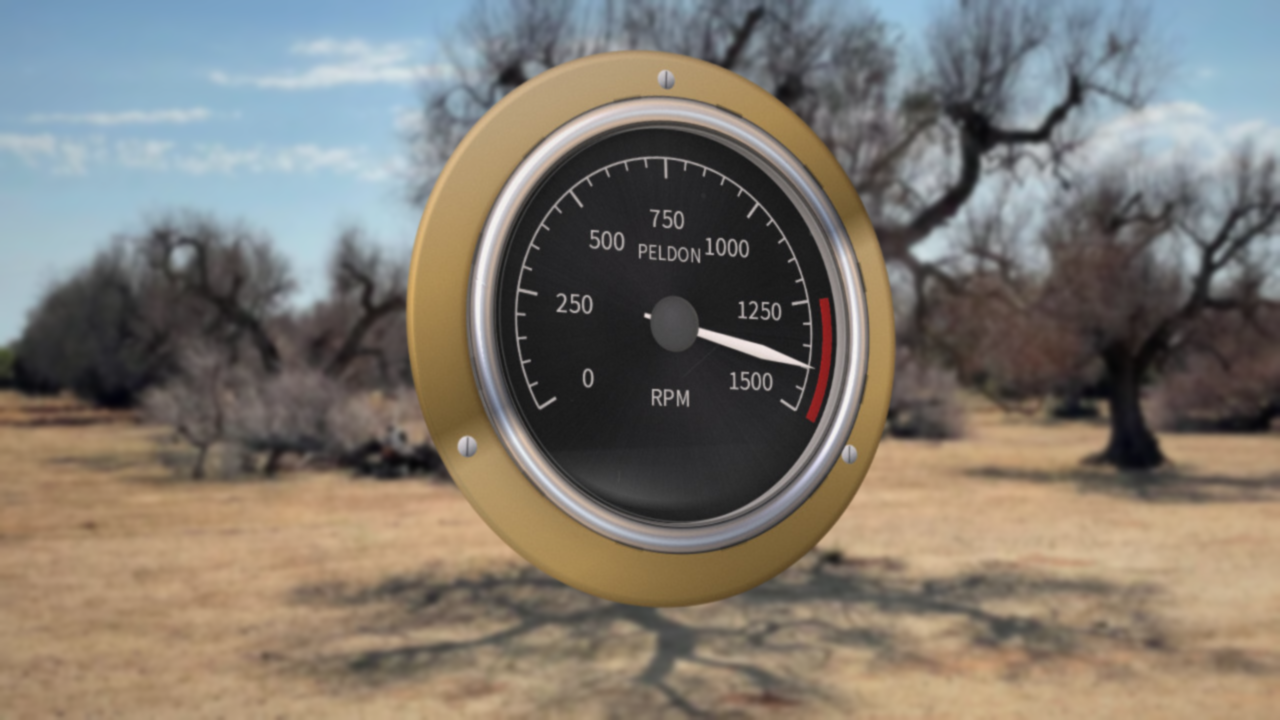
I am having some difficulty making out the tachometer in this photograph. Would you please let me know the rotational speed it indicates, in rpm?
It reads 1400 rpm
